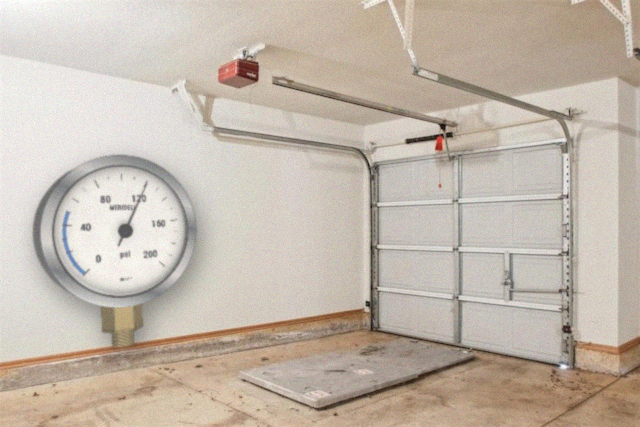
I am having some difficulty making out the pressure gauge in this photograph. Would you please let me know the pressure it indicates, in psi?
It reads 120 psi
